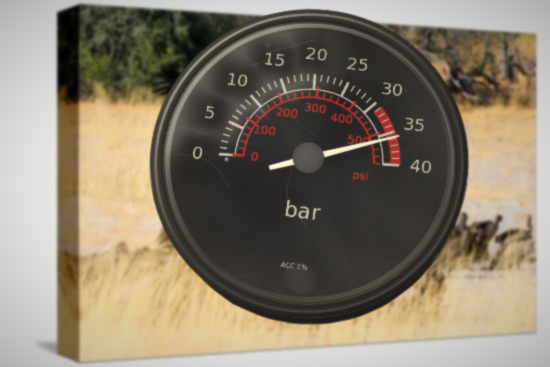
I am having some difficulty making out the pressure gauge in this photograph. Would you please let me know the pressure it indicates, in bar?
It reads 36 bar
